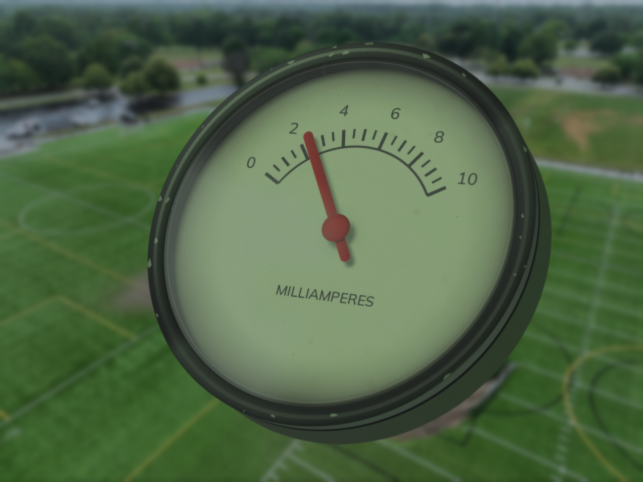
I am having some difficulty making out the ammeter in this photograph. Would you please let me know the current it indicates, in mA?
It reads 2.5 mA
